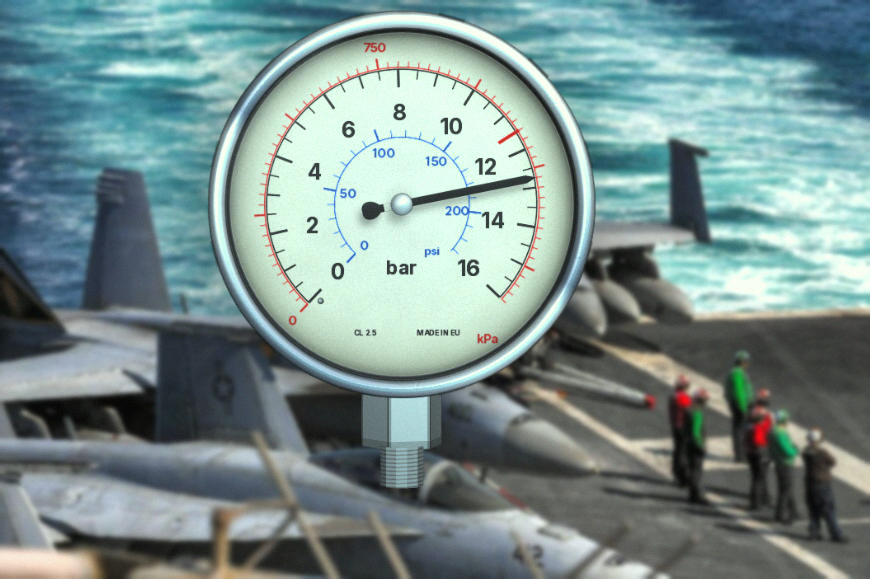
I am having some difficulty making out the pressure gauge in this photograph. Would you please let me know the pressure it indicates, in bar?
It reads 12.75 bar
